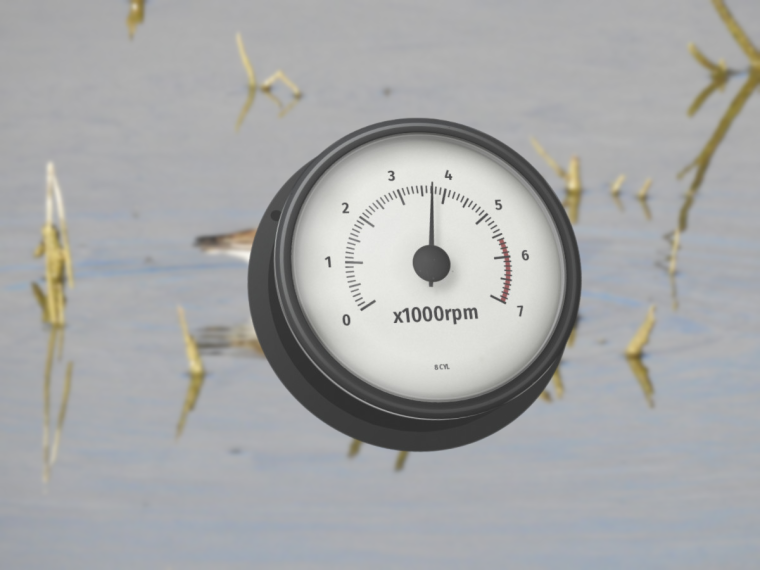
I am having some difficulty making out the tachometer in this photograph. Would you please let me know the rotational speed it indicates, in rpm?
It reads 3700 rpm
